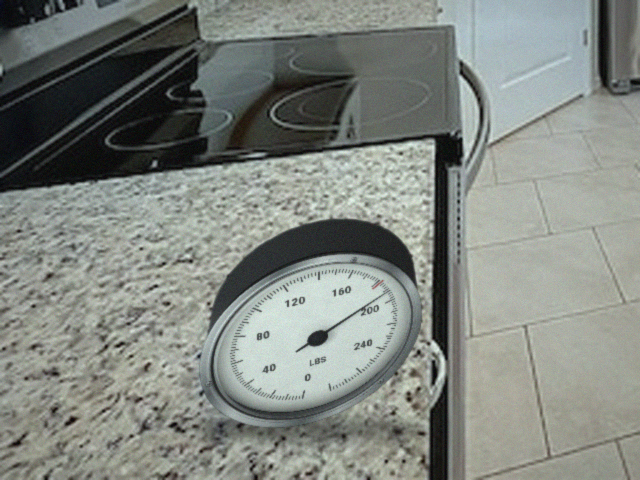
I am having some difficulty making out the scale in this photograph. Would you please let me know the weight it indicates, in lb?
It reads 190 lb
